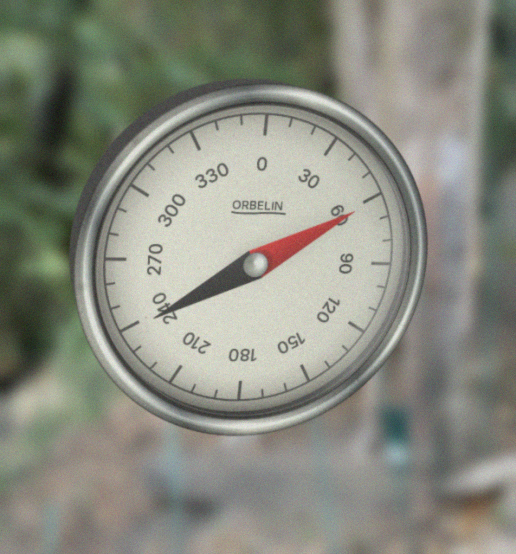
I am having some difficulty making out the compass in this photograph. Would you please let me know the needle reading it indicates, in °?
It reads 60 °
